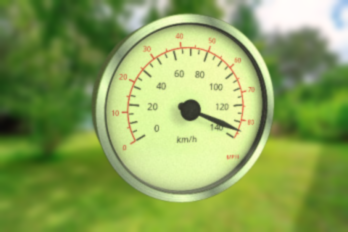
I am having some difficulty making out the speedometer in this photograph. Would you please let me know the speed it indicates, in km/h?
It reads 135 km/h
